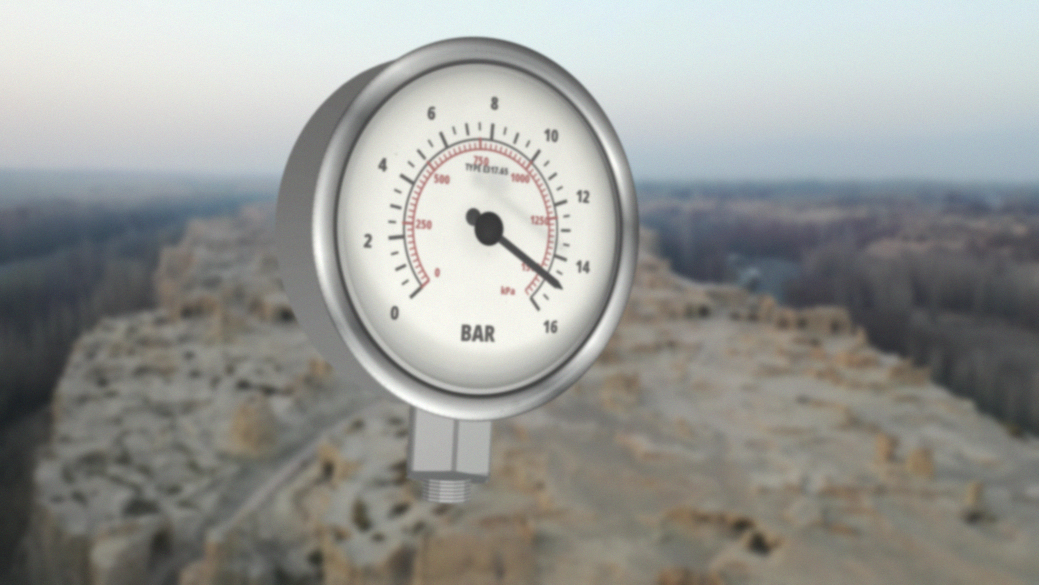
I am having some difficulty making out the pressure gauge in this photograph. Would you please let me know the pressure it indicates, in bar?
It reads 15 bar
